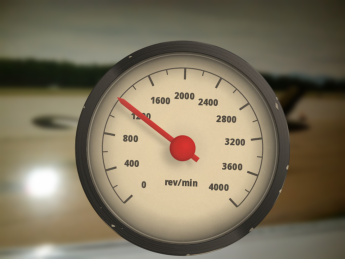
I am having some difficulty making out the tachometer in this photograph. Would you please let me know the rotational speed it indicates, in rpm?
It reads 1200 rpm
